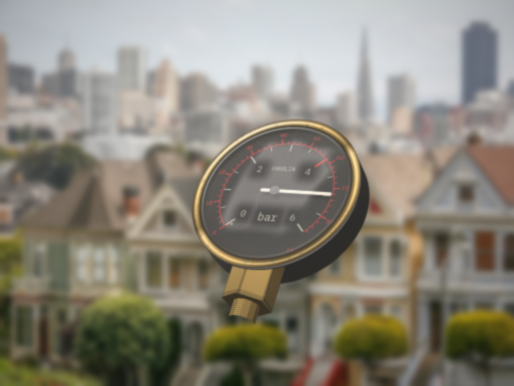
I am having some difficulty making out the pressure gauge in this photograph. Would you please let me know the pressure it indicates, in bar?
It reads 5 bar
